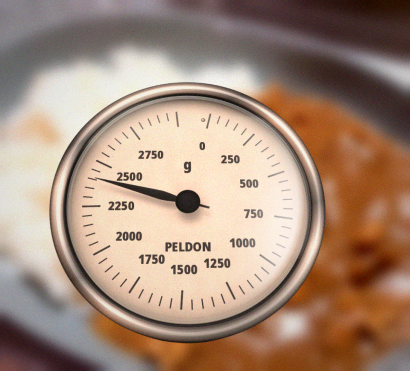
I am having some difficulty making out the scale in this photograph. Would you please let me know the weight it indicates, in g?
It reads 2400 g
